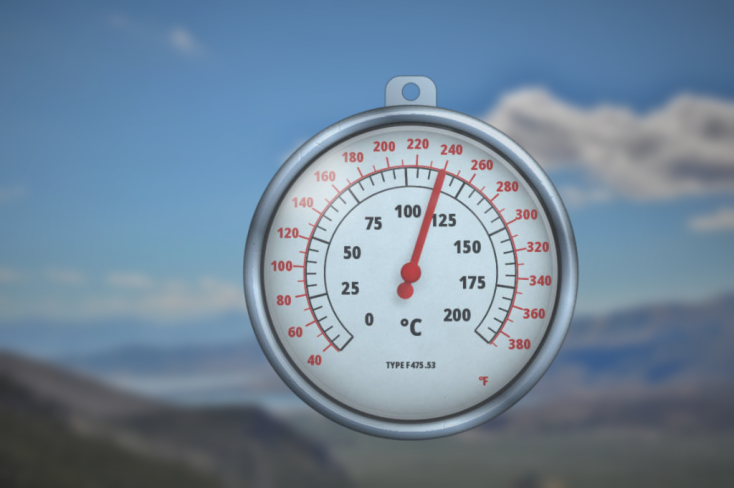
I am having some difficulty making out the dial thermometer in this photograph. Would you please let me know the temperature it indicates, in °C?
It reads 115 °C
